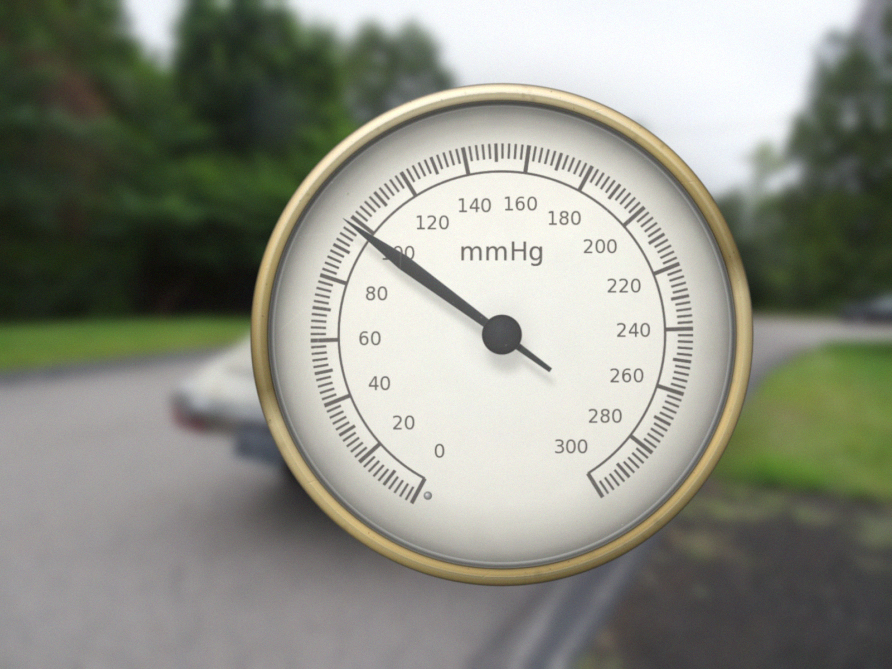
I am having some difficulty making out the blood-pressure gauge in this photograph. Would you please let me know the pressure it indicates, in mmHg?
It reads 98 mmHg
